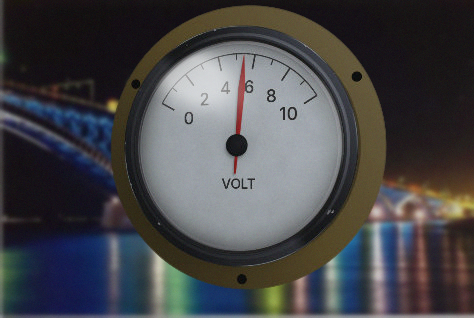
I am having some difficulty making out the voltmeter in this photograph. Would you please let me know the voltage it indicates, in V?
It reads 5.5 V
